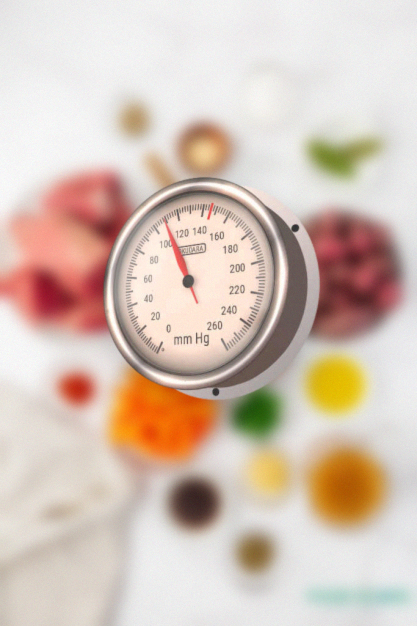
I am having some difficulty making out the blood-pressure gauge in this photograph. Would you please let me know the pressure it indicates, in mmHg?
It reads 110 mmHg
